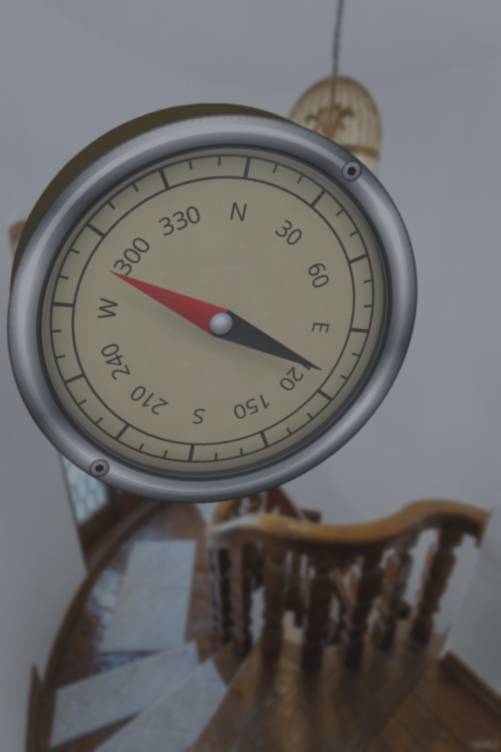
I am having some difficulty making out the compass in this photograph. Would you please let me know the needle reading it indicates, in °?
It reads 290 °
